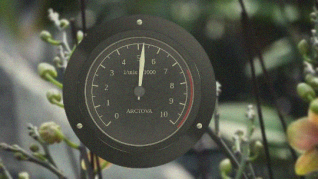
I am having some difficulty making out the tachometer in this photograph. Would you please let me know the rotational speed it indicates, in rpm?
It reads 5250 rpm
